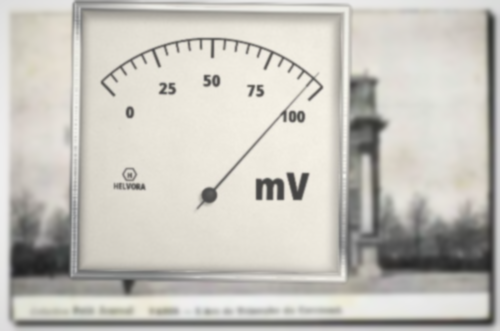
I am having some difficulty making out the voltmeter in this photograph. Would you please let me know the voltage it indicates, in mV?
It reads 95 mV
